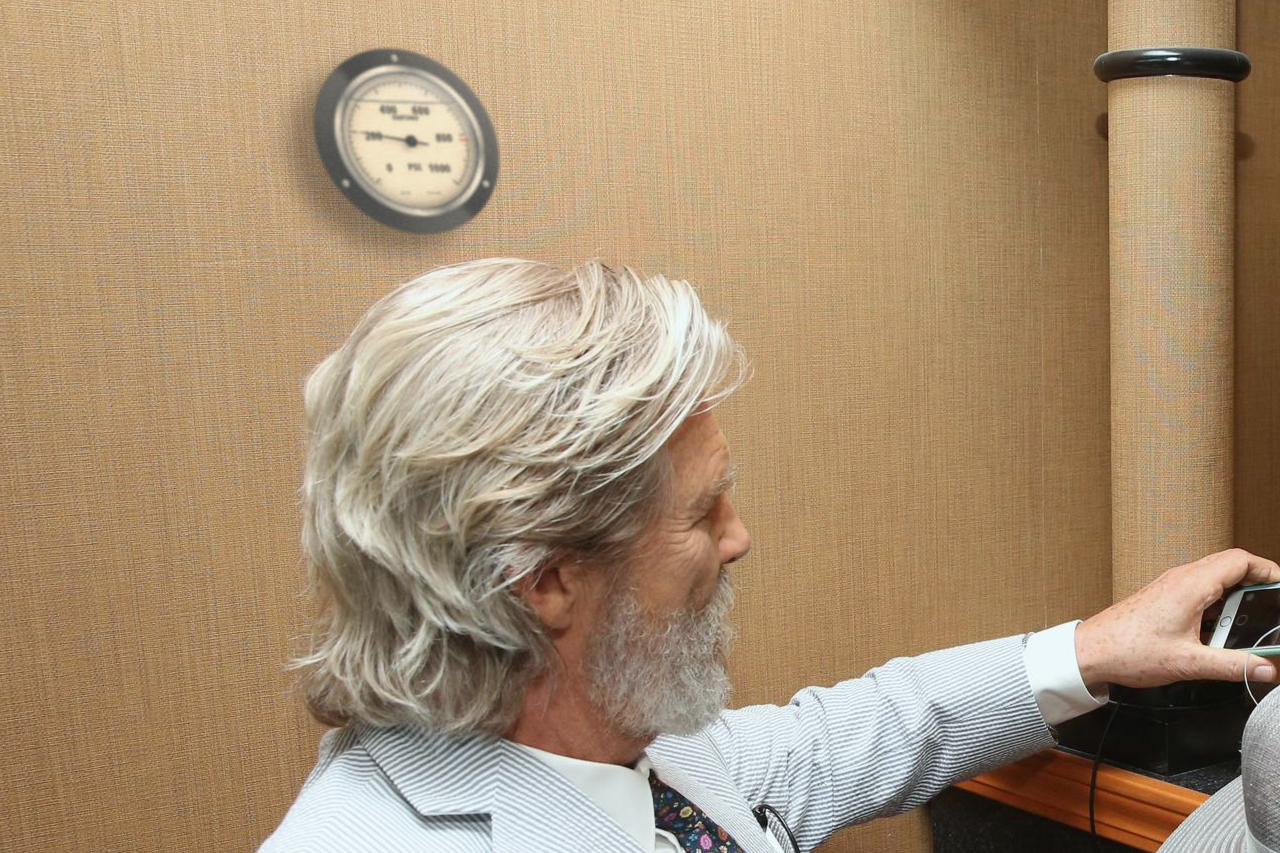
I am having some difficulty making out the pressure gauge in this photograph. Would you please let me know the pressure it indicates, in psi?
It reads 200 psi
